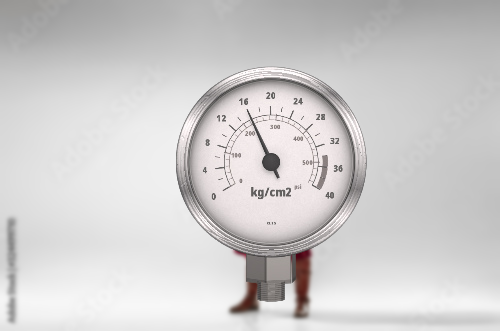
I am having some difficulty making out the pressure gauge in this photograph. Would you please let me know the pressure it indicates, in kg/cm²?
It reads 16 kg/cm²
